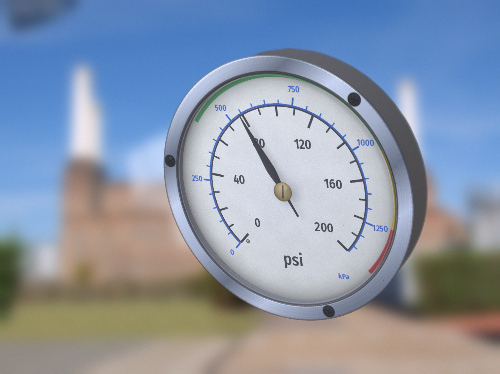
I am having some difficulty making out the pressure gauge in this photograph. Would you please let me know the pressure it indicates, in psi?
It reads 80 psi
